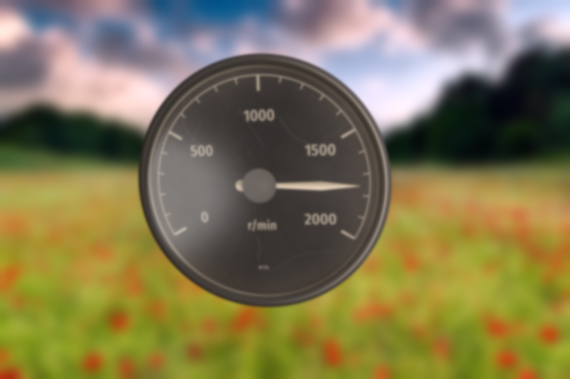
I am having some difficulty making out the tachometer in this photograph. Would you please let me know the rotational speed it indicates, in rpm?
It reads 1750 rpm
